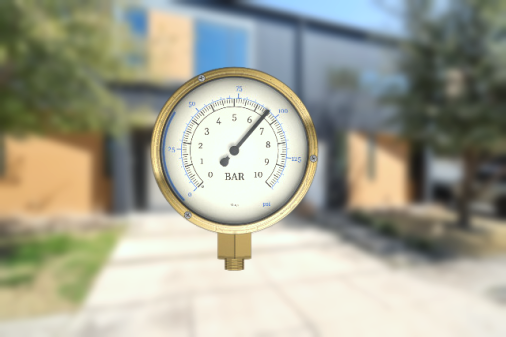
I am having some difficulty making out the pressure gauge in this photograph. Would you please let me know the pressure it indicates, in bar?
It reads 6.5 bar
